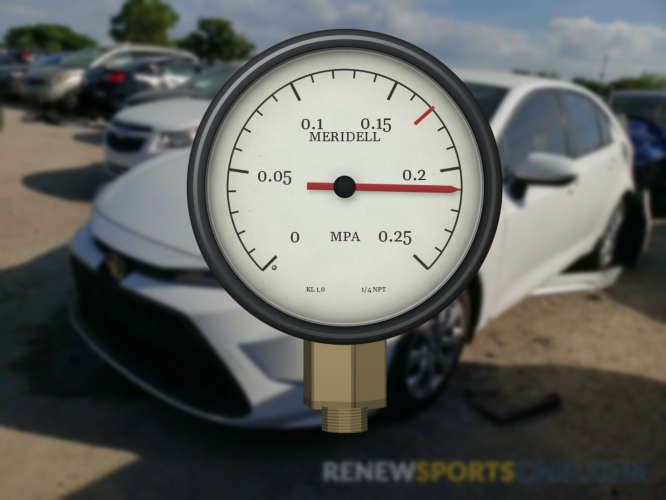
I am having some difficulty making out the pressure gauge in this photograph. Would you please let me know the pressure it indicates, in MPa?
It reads 0.21 MPa
